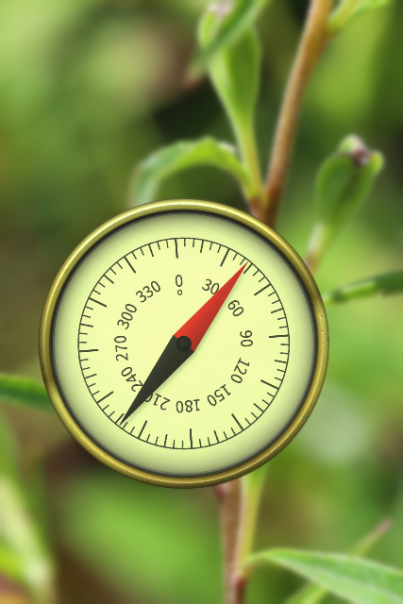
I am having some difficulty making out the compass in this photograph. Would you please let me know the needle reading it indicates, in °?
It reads 42.5 °
